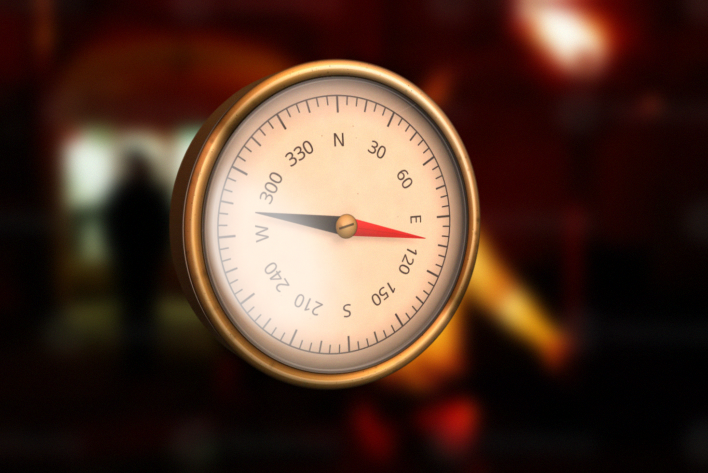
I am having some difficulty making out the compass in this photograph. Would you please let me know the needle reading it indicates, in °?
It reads 102.5 °
